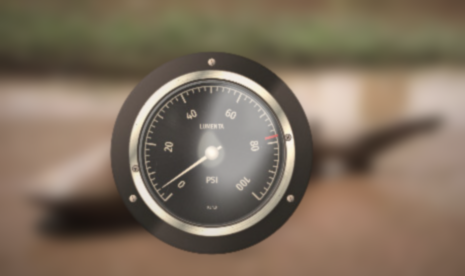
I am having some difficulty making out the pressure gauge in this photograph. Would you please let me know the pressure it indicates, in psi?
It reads 4 psi
